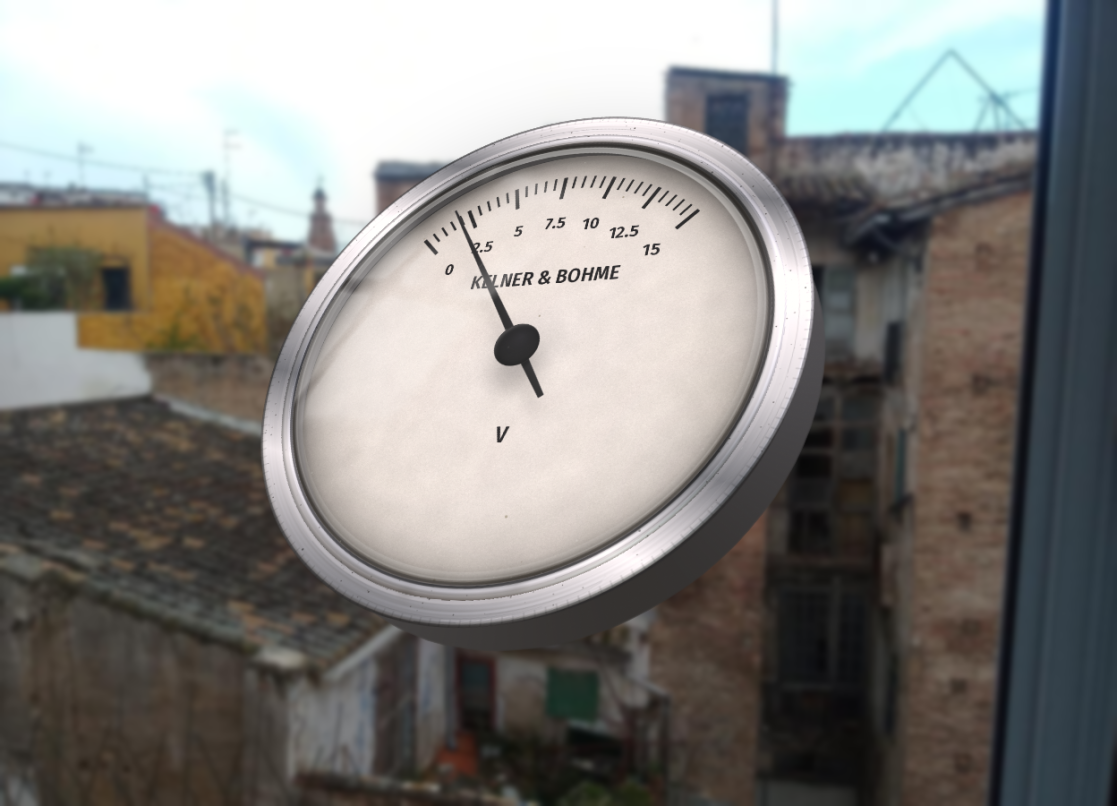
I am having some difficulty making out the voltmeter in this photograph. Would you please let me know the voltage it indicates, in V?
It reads 2 V
